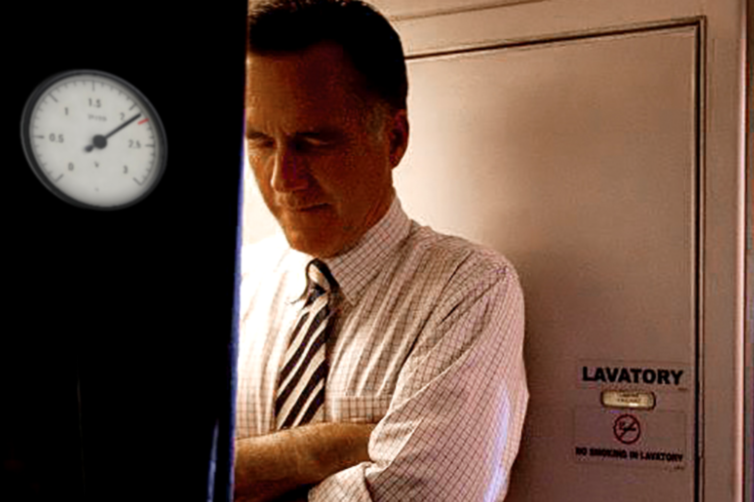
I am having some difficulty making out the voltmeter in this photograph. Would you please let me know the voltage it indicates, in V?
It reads 2.1 V
